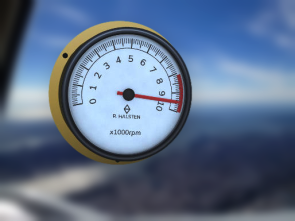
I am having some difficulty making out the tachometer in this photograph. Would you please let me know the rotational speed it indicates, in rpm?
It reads 9500 rpm
